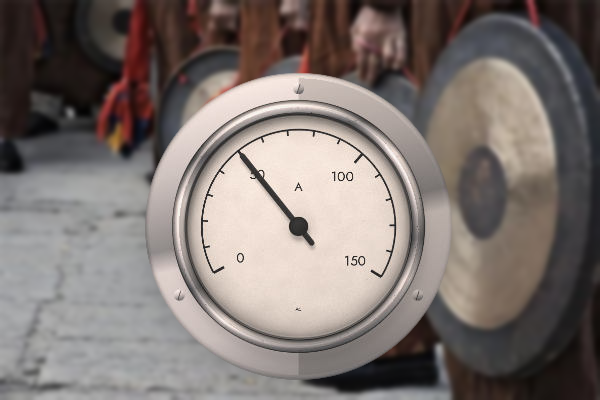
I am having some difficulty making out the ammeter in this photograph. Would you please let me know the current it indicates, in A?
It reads 50 A
